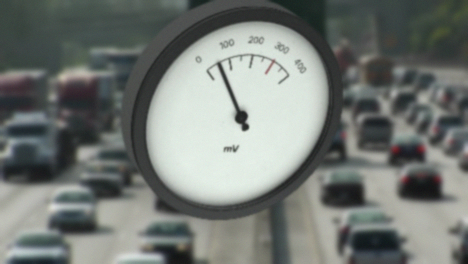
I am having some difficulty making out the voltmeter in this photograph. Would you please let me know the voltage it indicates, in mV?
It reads 50 mV
